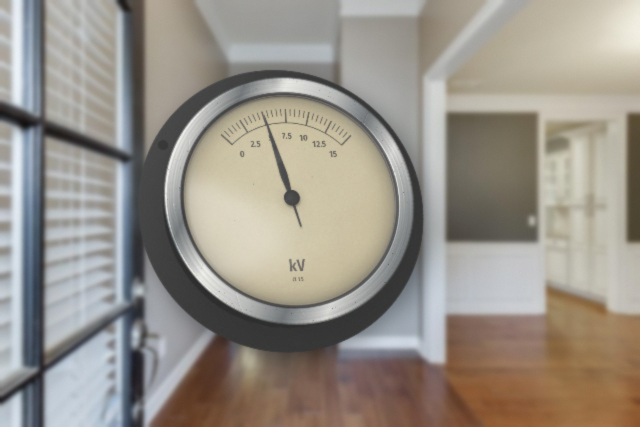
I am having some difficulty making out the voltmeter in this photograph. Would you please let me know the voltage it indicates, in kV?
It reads 5 kV
